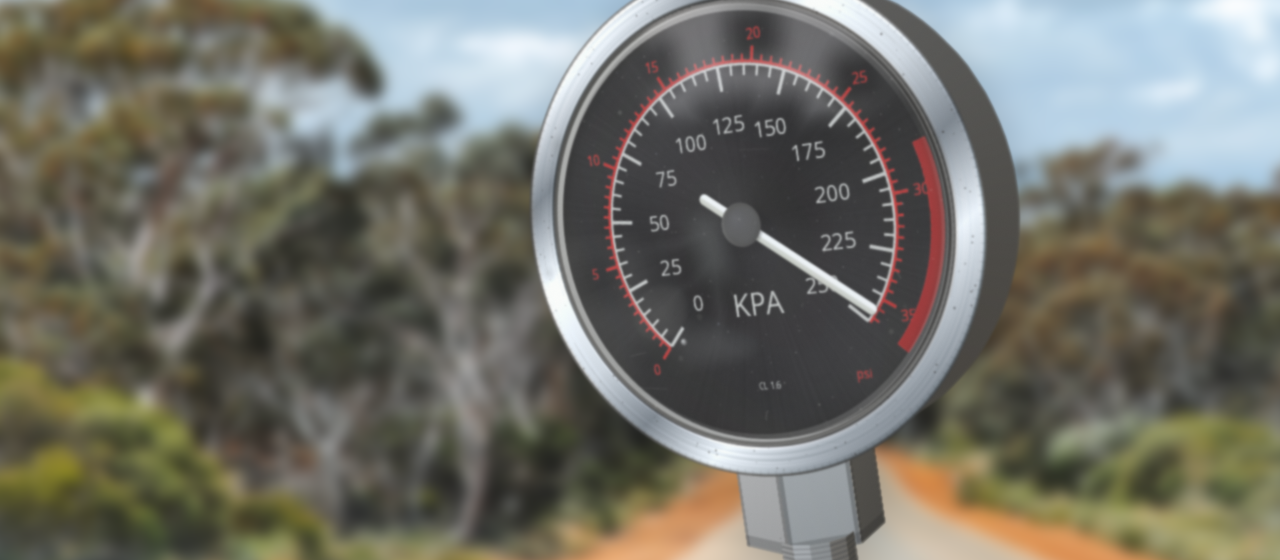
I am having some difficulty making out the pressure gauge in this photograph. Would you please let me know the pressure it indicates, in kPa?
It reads 245 kPa
